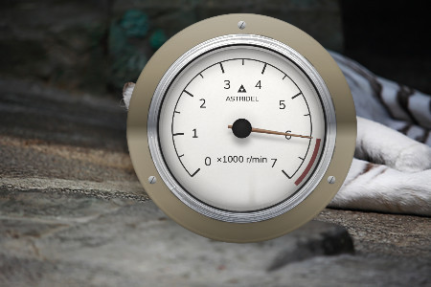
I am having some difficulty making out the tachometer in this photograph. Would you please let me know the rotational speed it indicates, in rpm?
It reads 6000 rpm
